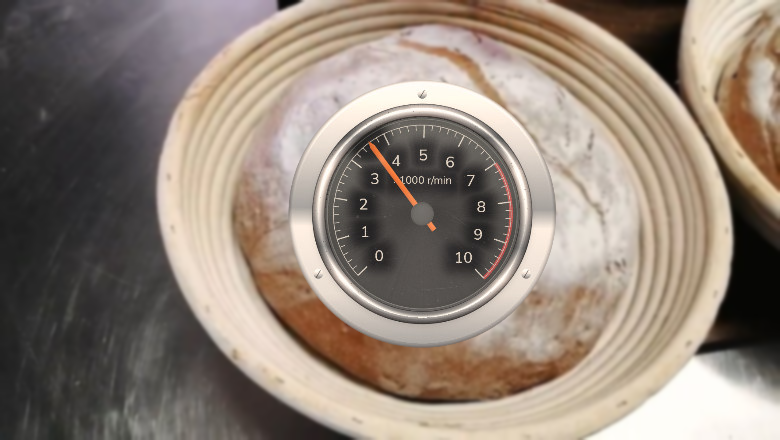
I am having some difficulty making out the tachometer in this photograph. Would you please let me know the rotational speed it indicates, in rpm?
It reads 3600 rpm
